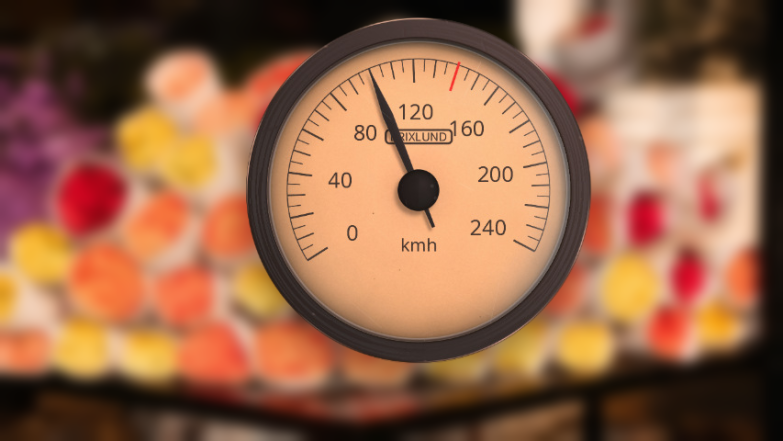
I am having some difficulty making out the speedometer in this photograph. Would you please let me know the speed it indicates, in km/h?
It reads 100 km/h
